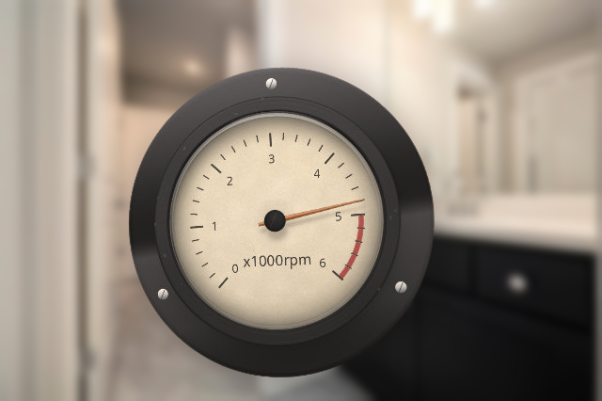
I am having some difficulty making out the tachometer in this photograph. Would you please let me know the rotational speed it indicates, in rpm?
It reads 4800 rpm
